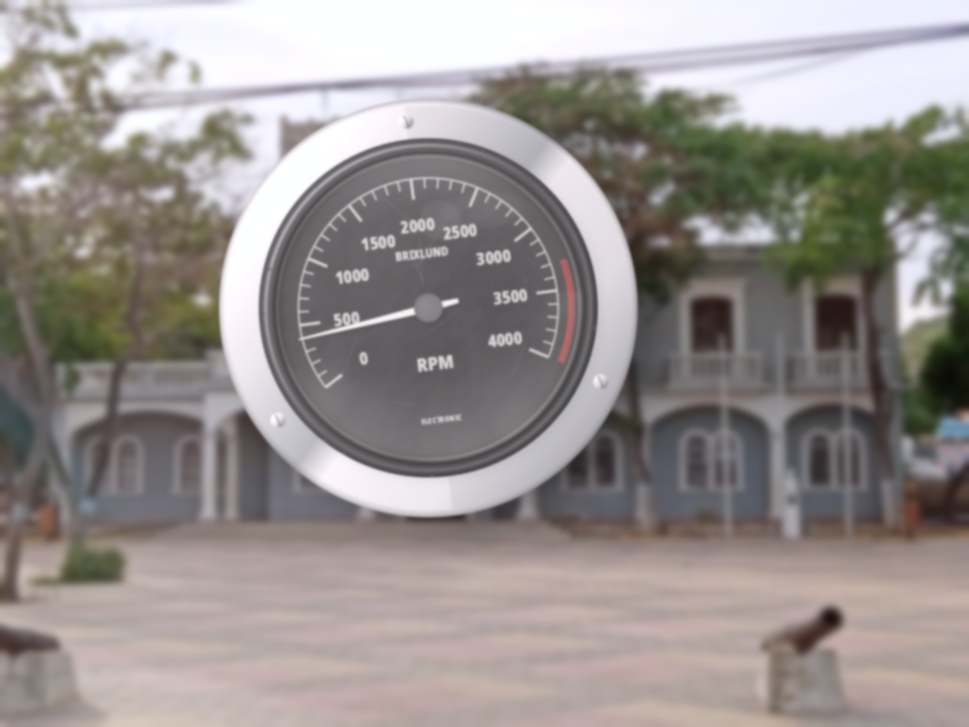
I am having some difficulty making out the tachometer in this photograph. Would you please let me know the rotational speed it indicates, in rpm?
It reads 400 rpm
